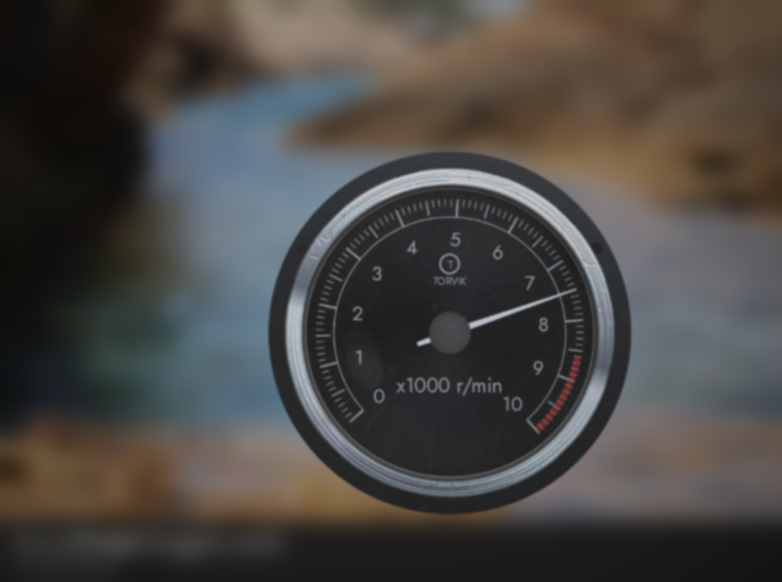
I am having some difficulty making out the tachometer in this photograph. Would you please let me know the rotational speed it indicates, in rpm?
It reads 7500 rpm
